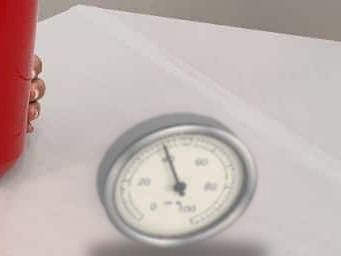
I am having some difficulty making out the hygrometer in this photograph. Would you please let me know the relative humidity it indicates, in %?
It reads 40 %
